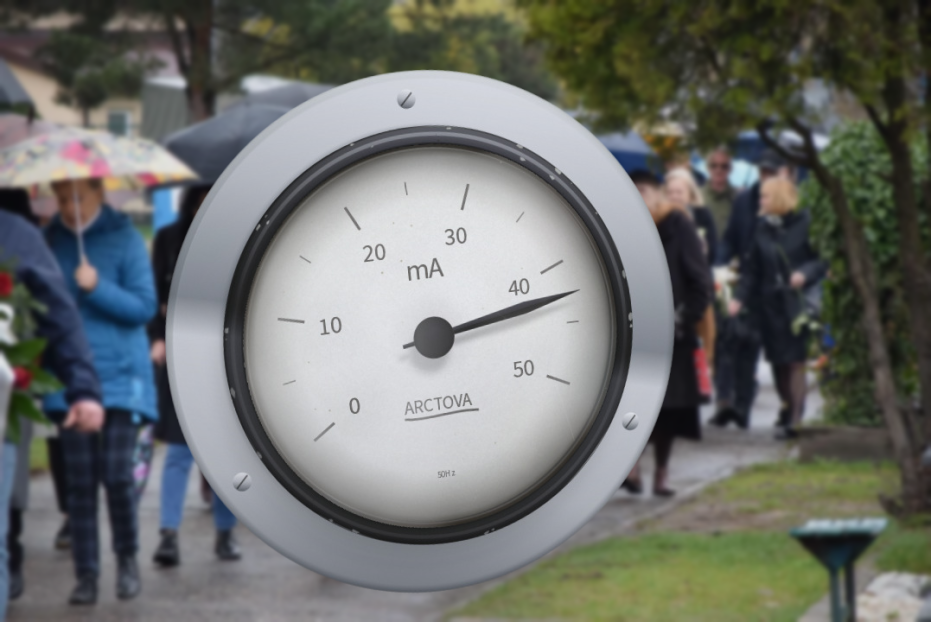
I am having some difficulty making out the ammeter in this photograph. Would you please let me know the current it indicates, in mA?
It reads 42.5 mA
